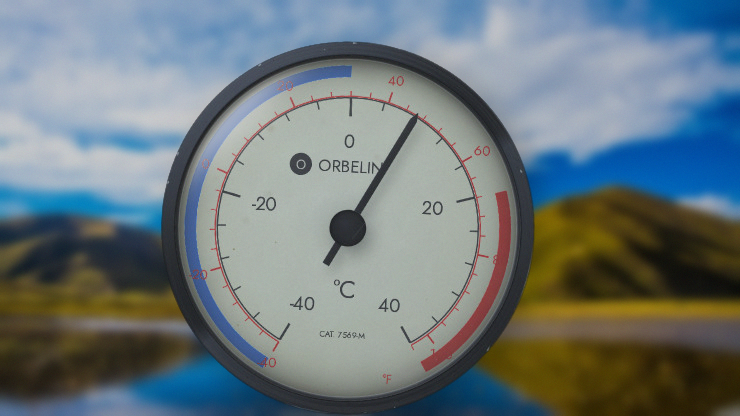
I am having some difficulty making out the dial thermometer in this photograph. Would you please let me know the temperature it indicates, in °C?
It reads 8 °C
